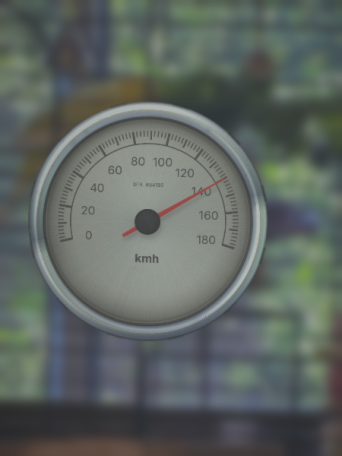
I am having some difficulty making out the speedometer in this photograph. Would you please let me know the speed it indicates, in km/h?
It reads 140 km/h
